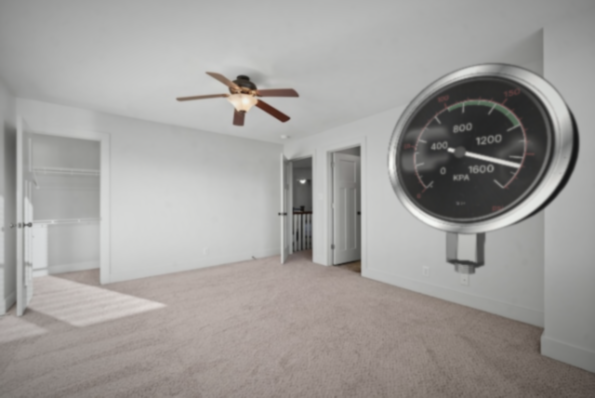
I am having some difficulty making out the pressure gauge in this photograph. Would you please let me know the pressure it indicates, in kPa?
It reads 1450 kPa
